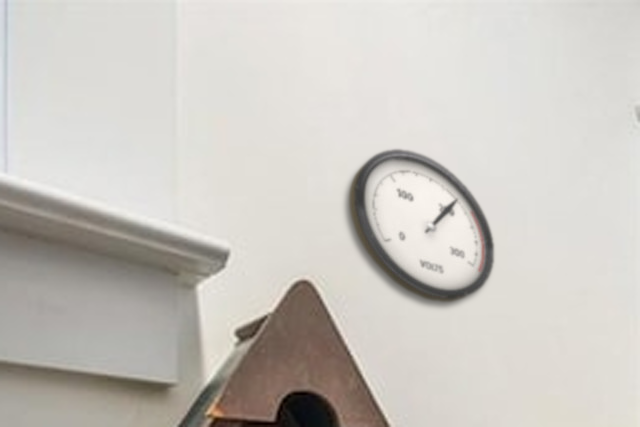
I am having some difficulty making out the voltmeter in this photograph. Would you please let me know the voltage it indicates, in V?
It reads 200 V
